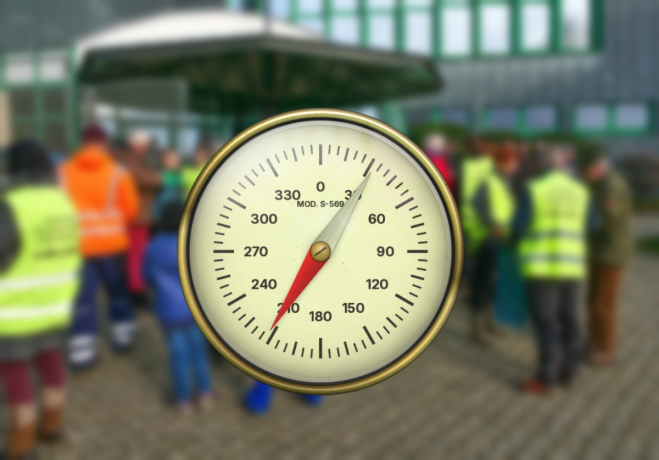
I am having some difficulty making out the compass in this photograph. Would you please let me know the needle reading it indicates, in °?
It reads 212.5 °
